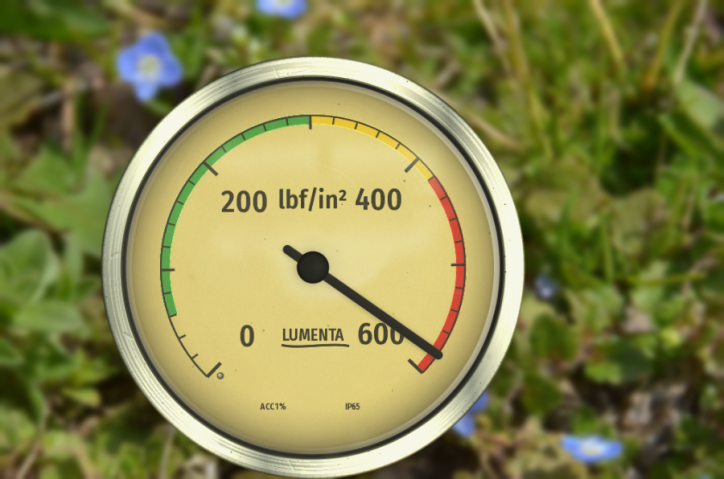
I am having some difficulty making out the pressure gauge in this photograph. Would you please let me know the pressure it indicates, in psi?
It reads 580 psi
